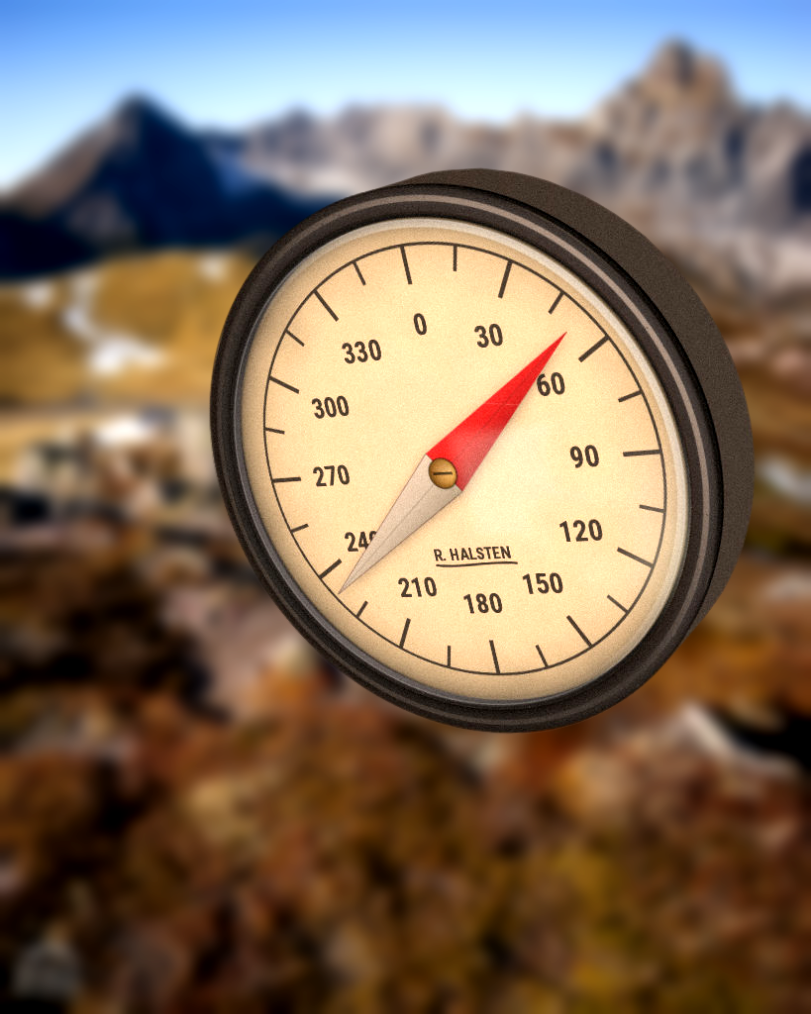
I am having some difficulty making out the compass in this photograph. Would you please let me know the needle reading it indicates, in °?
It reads 52.5 °
